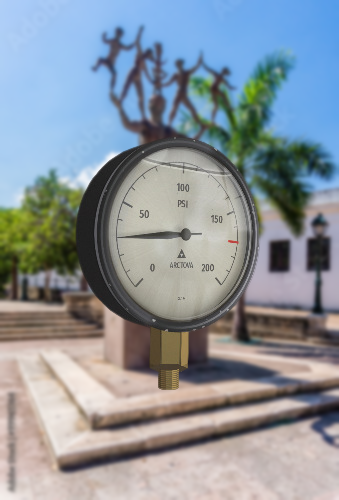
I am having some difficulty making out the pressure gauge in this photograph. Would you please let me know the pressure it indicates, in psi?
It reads 30 psi
